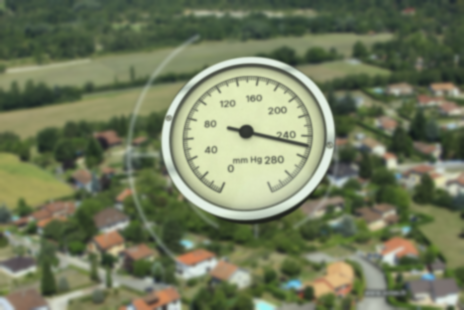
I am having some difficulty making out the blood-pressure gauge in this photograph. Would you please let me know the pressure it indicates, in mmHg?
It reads 250 mmHg
